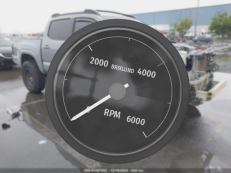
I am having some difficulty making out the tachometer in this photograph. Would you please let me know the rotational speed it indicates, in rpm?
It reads 0 rpm
